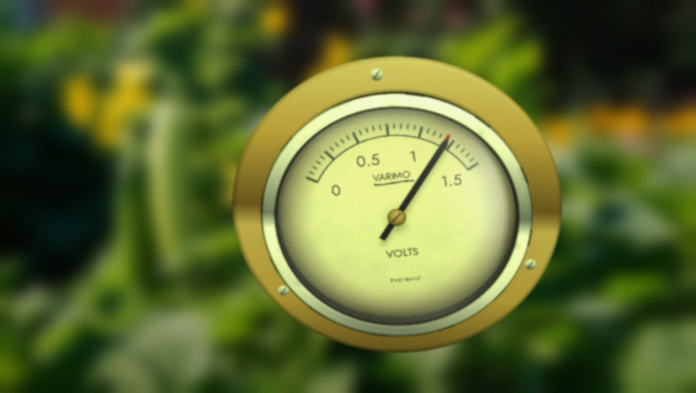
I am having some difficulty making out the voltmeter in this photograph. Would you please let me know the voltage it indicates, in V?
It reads 1.2 V
